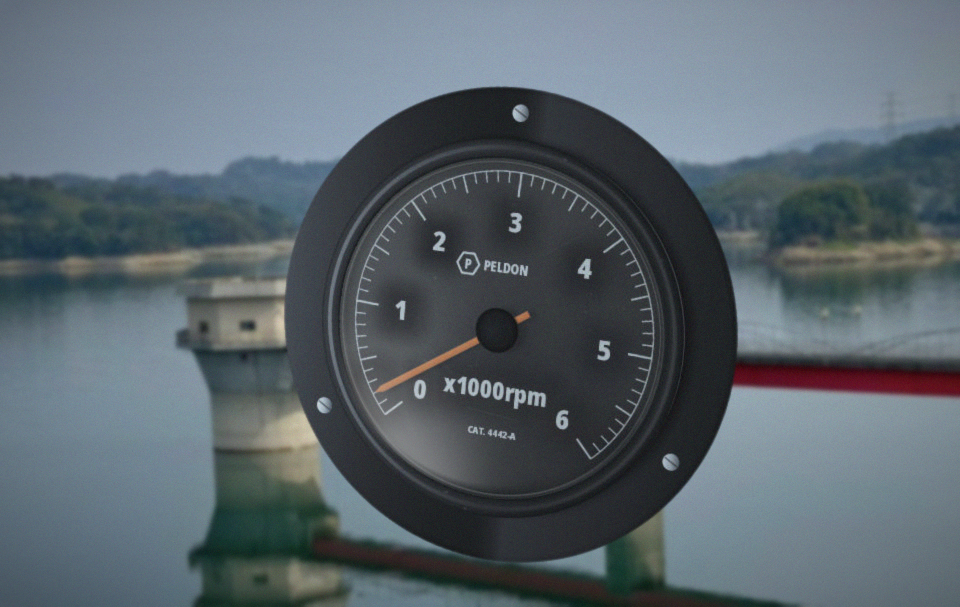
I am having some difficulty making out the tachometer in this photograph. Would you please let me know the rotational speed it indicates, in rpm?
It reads 200 rpm
